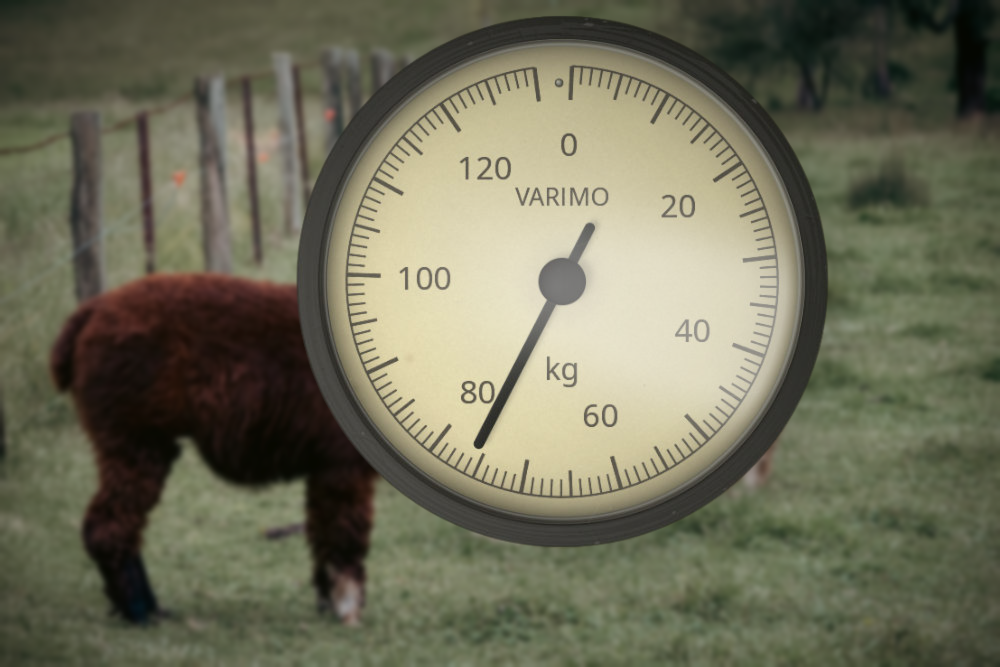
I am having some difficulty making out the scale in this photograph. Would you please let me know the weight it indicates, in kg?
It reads 76 kg
